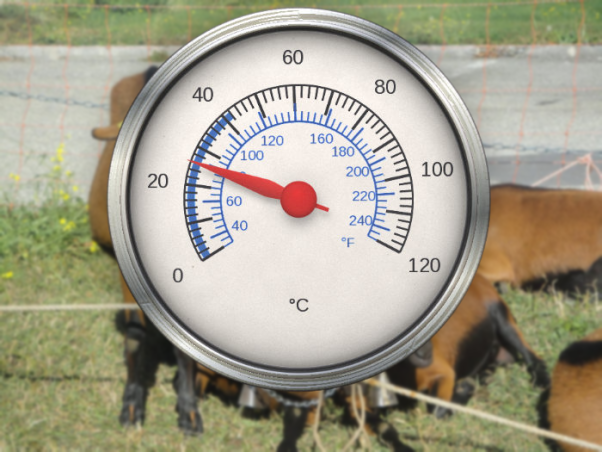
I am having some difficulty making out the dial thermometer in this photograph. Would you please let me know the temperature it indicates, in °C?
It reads 26 °C
